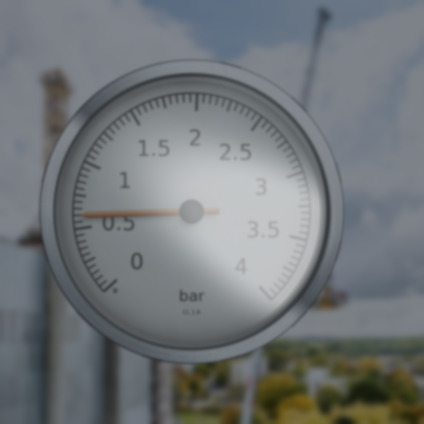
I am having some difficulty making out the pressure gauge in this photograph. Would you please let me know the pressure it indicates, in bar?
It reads 0.6 bar
